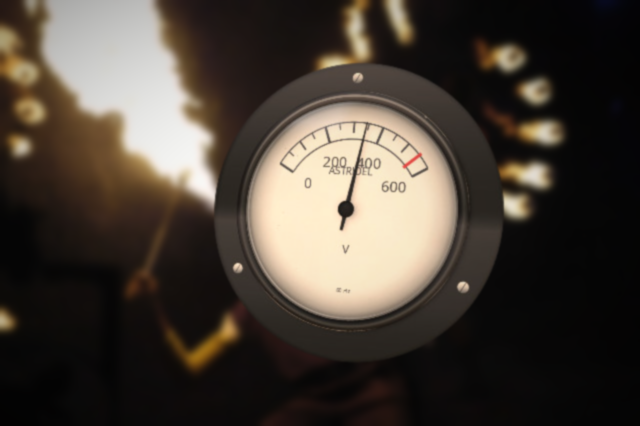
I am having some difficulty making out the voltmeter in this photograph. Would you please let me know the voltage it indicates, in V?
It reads 350 V
